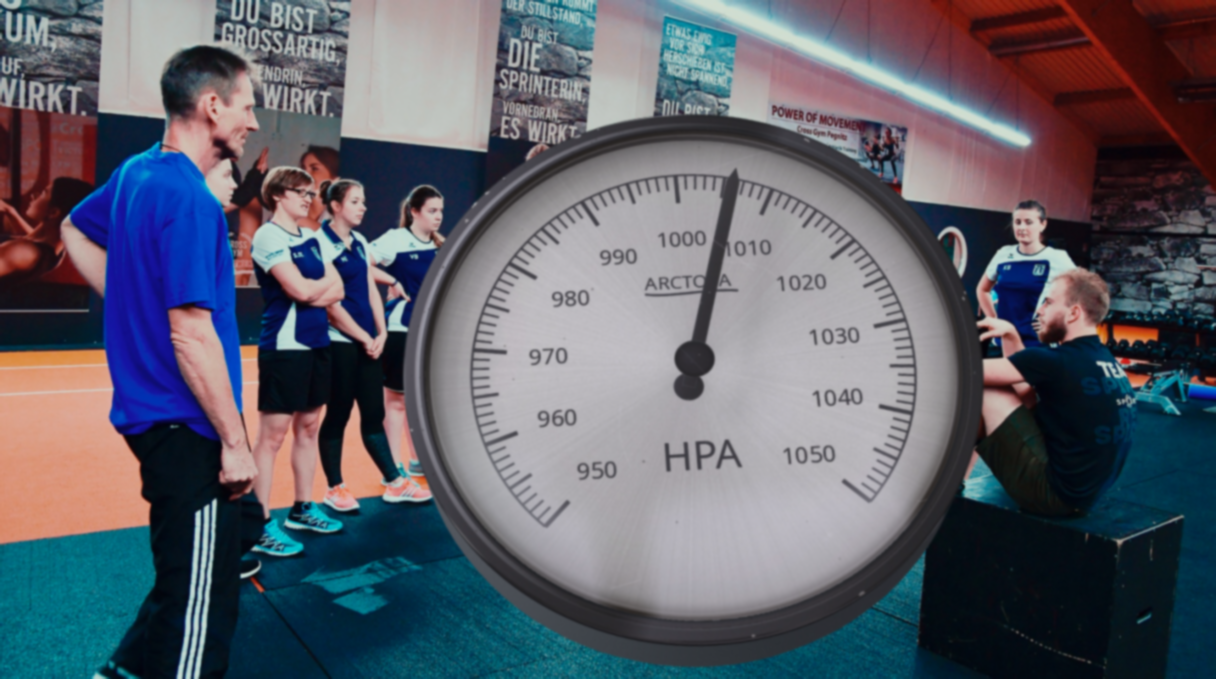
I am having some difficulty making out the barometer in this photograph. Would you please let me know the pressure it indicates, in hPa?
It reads 1006 hPa
